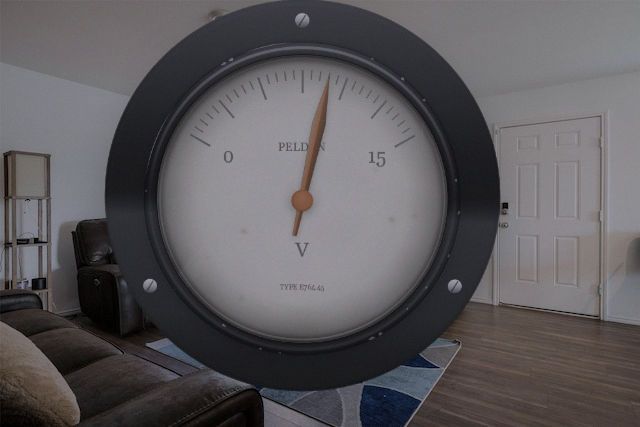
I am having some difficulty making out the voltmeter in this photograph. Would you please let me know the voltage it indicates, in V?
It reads 9 V
